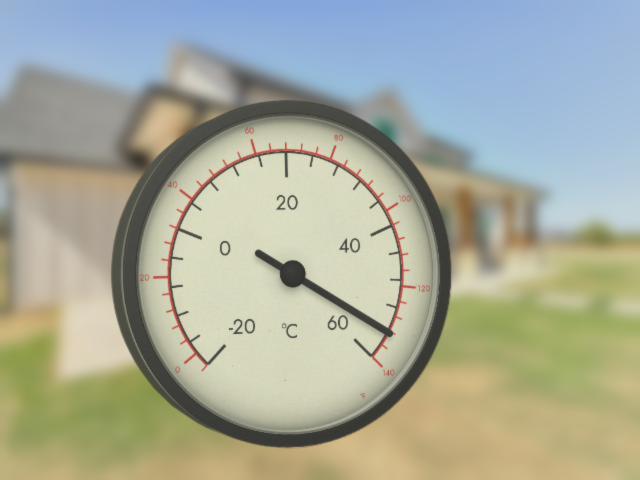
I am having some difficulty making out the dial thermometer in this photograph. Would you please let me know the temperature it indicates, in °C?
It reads 56 °C
